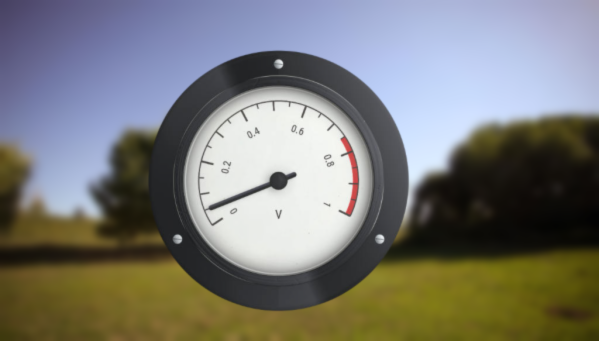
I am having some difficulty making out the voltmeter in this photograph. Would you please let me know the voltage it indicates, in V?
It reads 0.05 V
